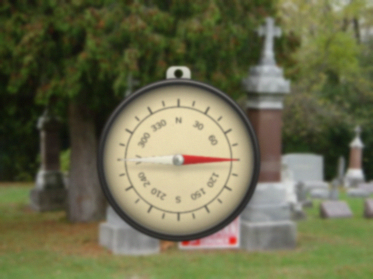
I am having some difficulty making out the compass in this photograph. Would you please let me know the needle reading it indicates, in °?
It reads 90 °
